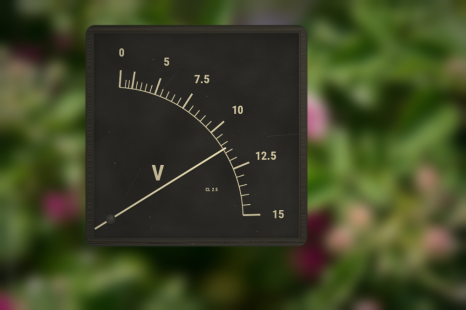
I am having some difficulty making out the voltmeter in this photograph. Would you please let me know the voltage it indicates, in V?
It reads 11.25 V
